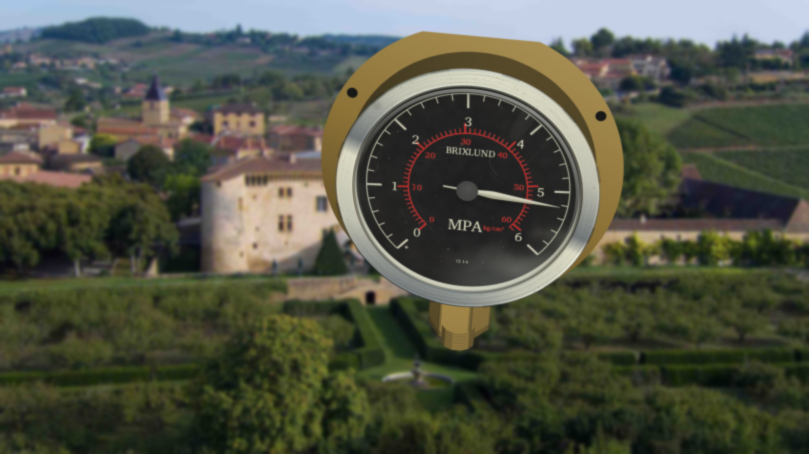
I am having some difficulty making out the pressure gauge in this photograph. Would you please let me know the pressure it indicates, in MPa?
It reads 5.2 MPa
